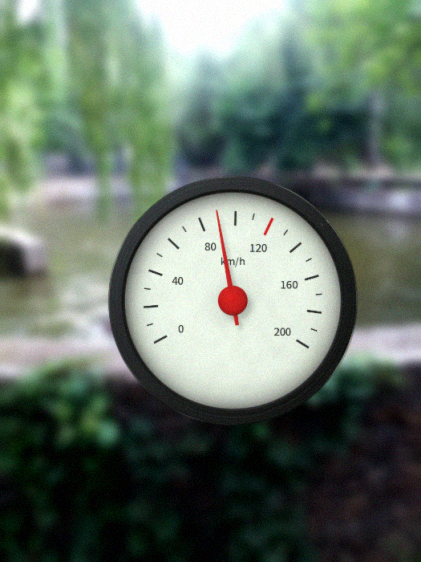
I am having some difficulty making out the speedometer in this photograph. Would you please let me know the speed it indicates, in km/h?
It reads 90 km/h
